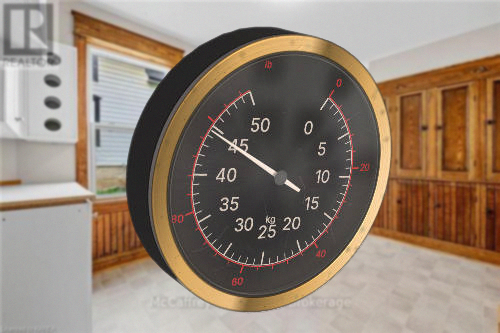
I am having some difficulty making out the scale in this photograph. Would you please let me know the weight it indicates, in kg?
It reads 44.5 kg
